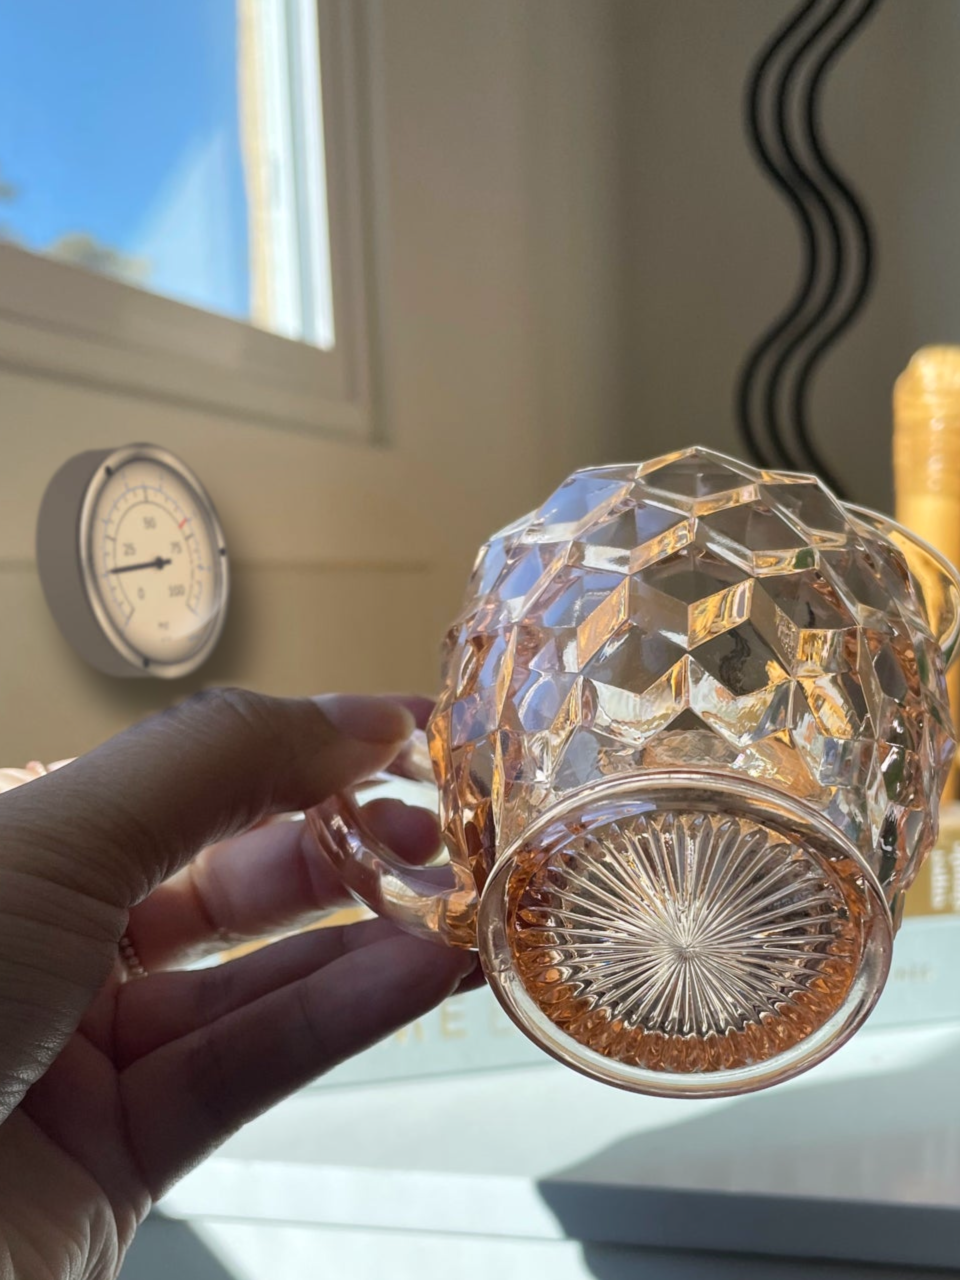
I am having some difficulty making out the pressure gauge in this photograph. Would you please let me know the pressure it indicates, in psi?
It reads 15 psi
